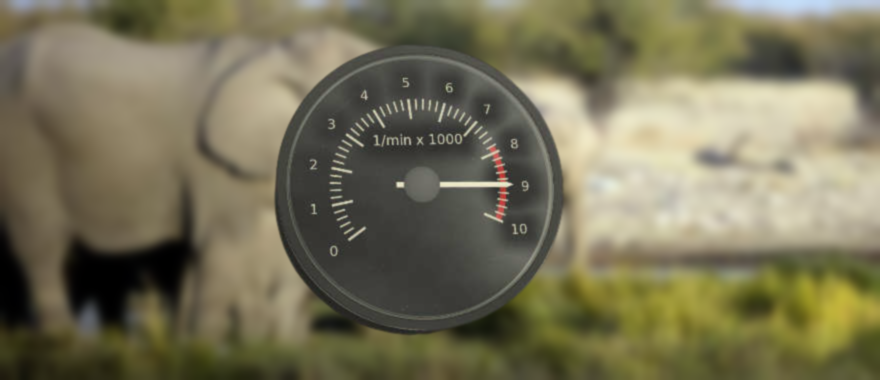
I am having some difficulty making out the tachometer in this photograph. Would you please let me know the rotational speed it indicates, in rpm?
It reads 9000 rpm
